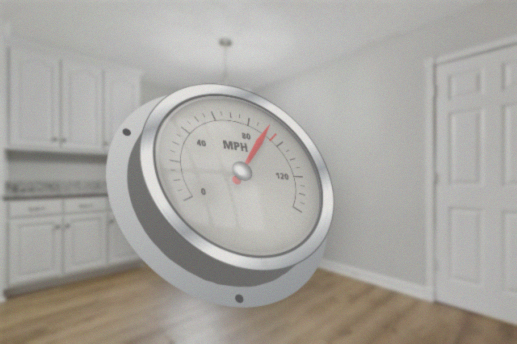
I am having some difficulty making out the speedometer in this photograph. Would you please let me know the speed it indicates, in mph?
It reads 90 mph
